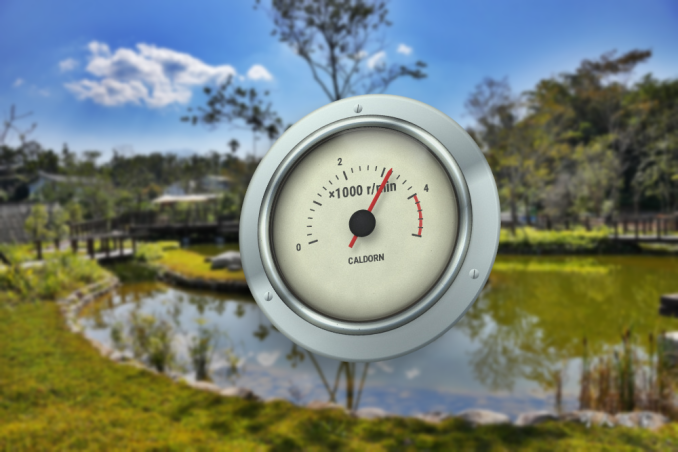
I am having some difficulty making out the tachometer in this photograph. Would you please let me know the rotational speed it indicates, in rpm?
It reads 3200 rpm
